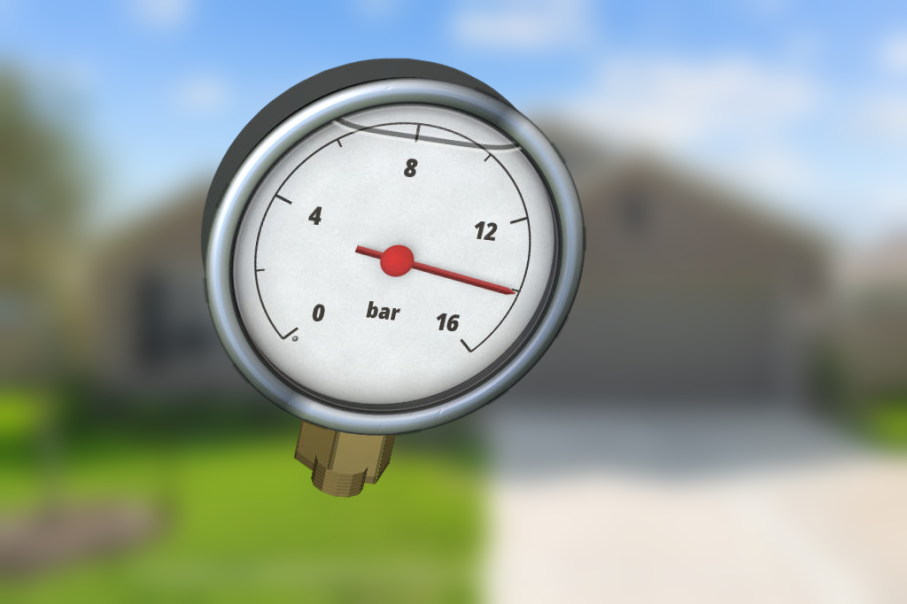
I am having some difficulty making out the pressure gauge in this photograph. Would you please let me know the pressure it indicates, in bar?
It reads 14 bar
